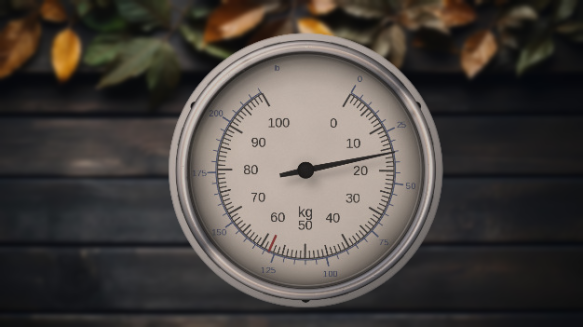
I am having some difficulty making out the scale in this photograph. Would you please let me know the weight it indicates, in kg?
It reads 16 kg
